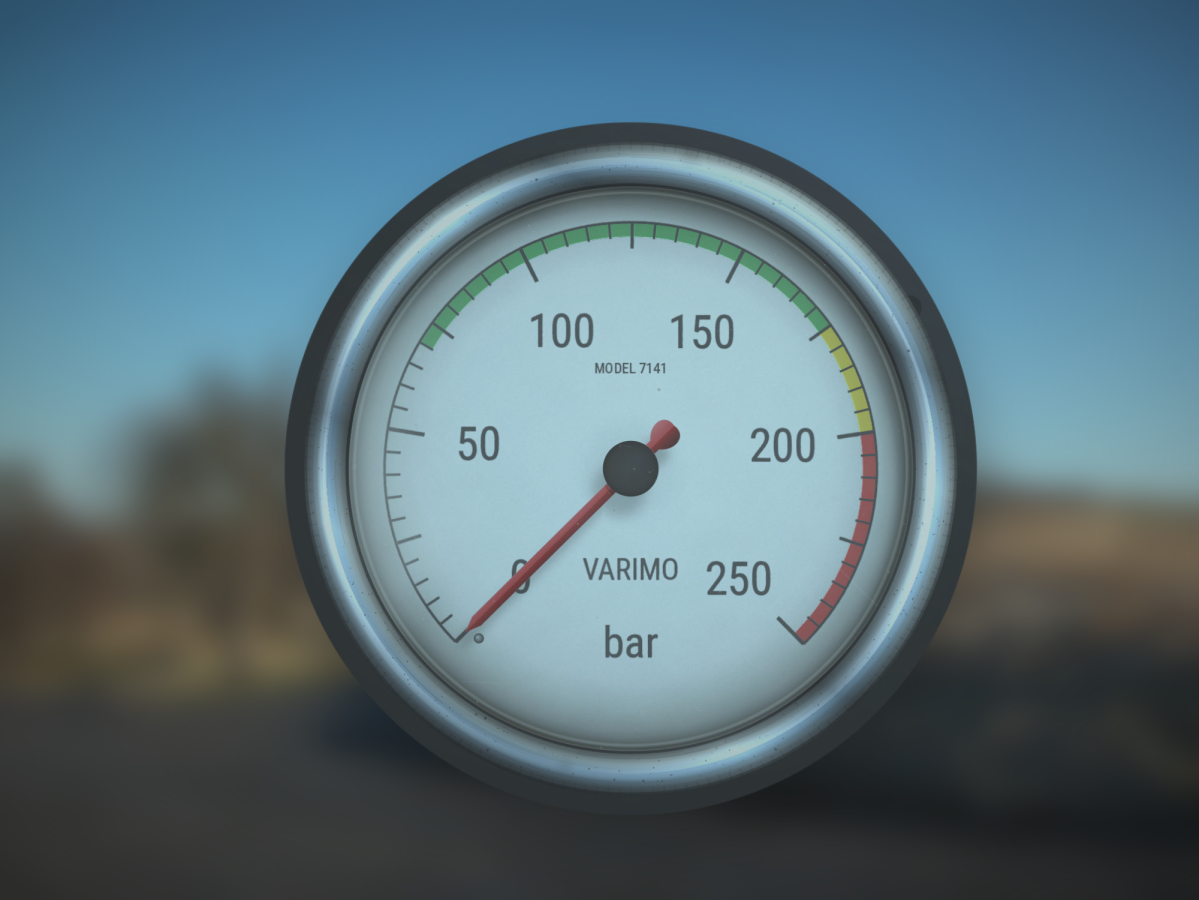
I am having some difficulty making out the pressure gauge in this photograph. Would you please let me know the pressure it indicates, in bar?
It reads 0 bar
